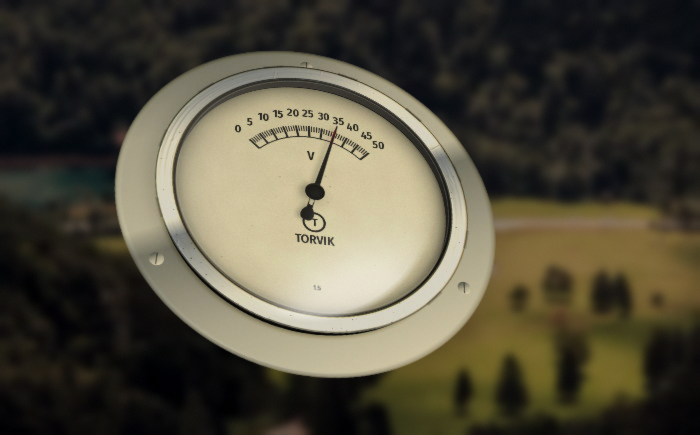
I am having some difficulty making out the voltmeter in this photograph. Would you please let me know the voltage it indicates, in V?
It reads 35 V
